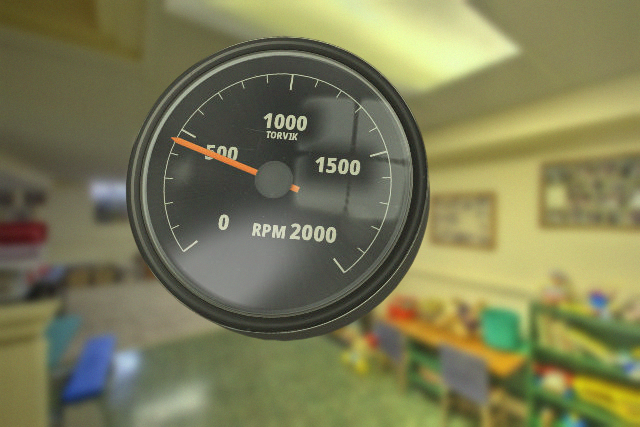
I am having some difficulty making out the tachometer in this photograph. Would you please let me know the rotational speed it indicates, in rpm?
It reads 450 rpm
